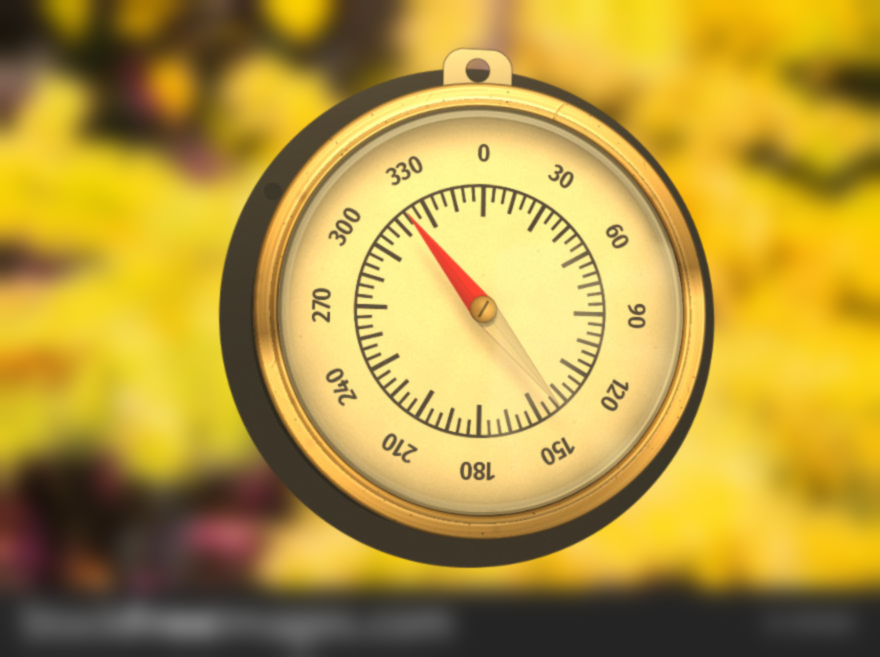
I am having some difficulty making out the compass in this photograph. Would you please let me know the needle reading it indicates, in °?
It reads 320 °
